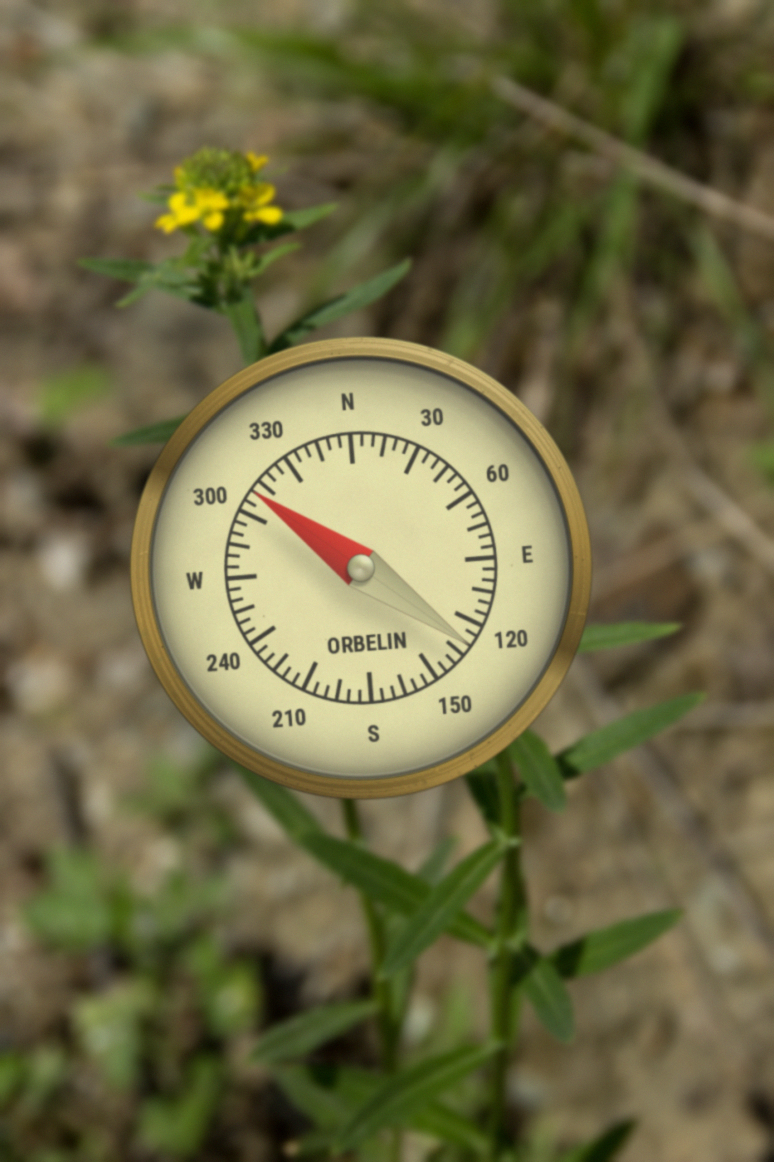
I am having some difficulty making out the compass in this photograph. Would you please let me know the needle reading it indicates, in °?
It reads 310 °
